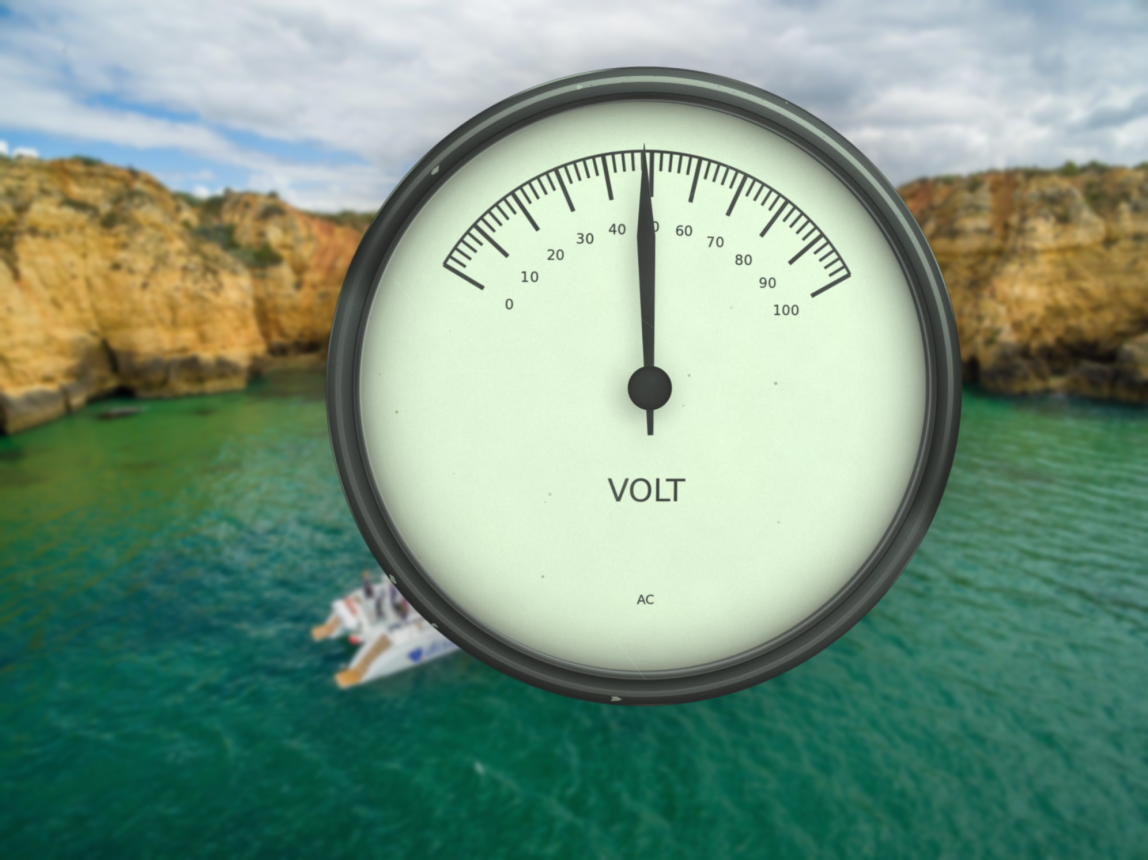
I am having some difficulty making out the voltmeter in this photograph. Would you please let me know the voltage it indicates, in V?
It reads 48 V
